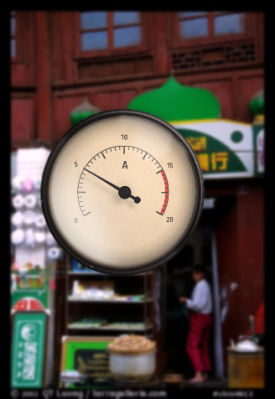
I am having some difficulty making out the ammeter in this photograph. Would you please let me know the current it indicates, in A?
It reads 5 A
